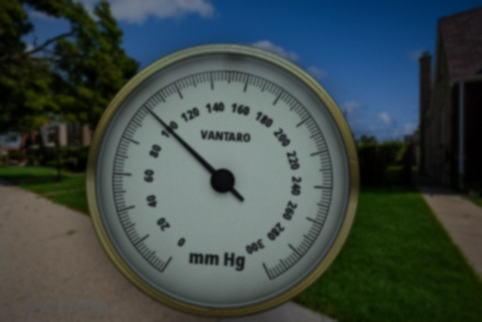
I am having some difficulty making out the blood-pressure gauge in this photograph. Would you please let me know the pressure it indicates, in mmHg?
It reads 100 mmHg
